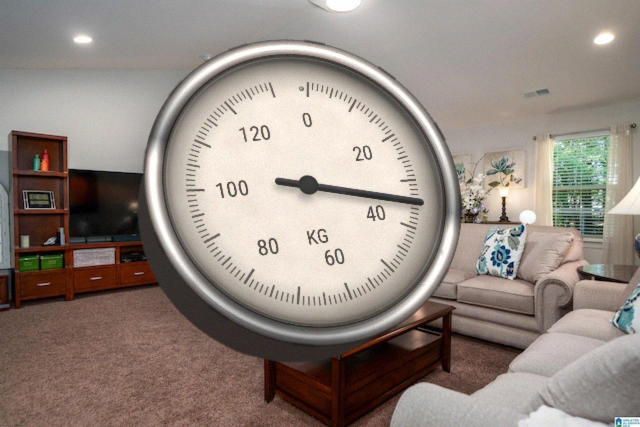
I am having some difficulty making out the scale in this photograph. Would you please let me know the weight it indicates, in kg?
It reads 35 kg
